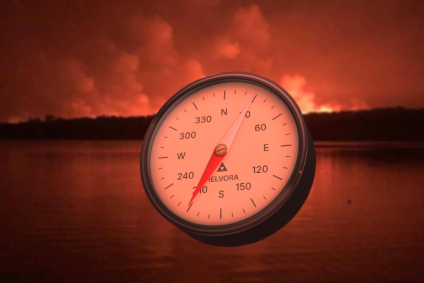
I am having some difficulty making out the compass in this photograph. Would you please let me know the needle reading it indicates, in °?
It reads 210 °
